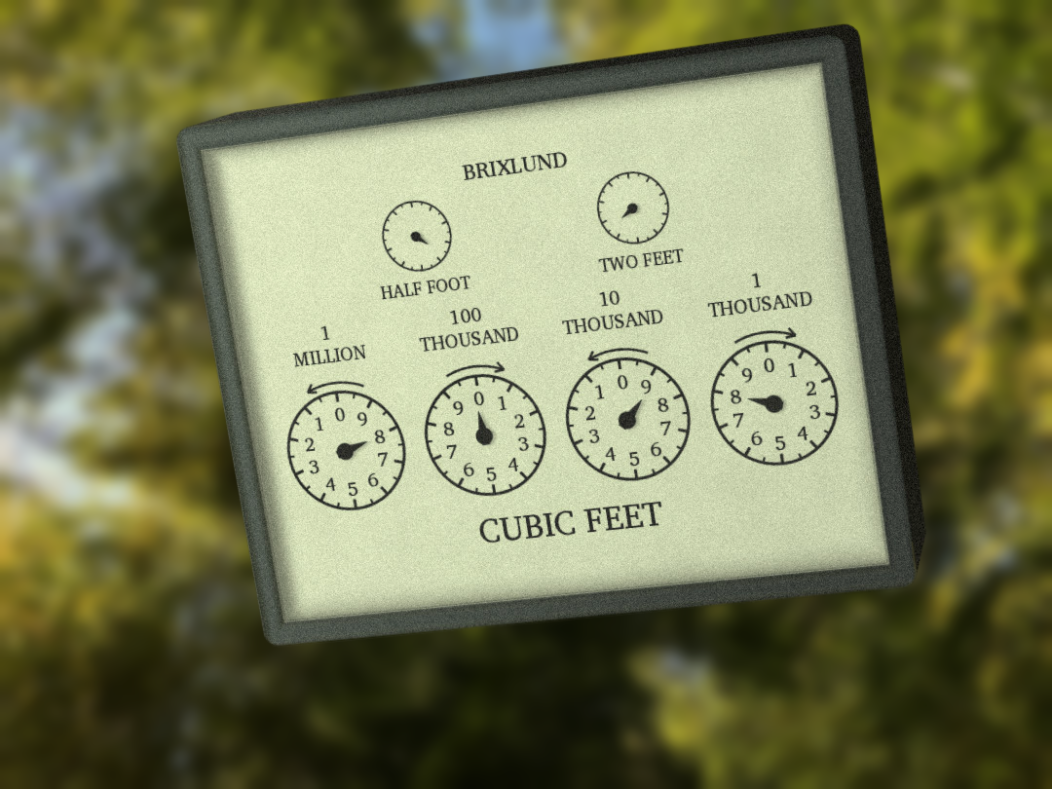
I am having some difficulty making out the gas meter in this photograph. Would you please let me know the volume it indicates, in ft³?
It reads 798800 ft³
